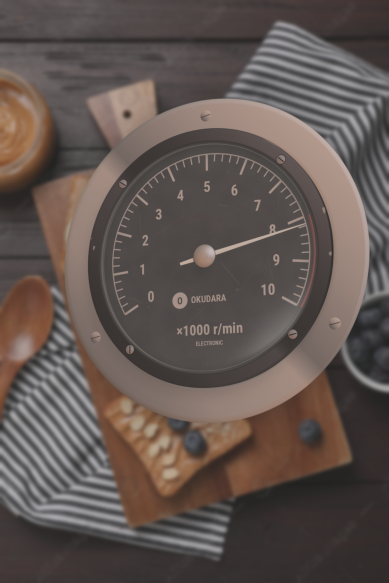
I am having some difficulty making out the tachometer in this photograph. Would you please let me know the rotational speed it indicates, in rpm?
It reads 8200 rpm
